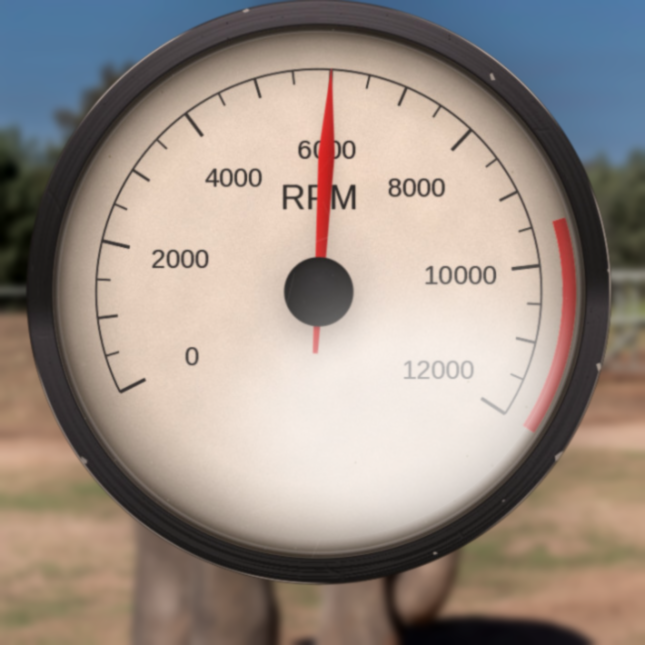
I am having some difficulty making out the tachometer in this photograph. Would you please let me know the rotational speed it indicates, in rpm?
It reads 6000 rpm
